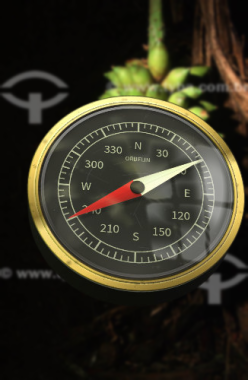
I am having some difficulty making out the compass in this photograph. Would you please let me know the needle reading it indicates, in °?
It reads 240 °
